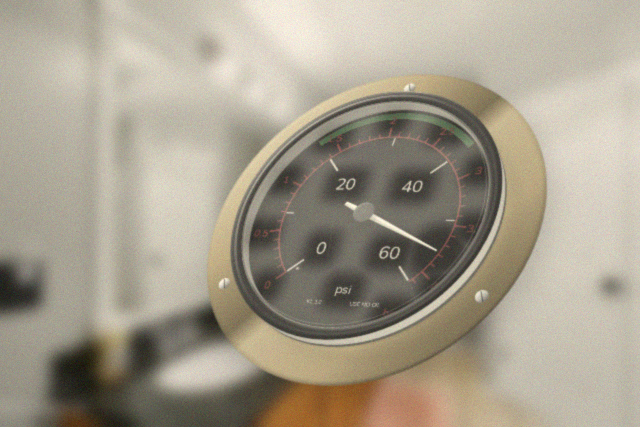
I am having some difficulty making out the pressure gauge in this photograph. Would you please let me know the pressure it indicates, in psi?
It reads 55 psi
